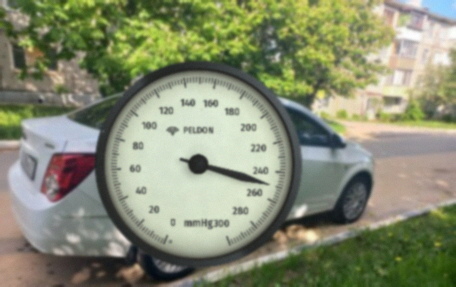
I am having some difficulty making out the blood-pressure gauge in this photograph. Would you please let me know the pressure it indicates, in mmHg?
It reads 250 mmHg
